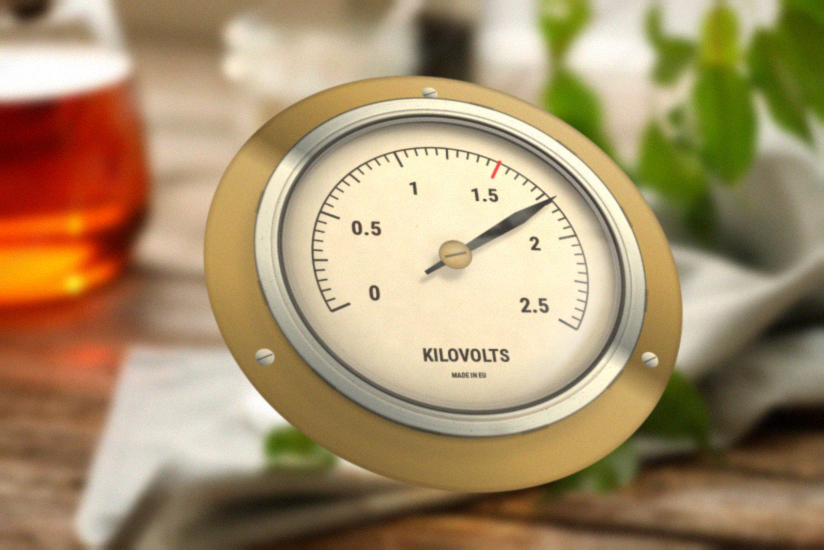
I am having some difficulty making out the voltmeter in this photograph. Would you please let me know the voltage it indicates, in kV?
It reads 1.8 kV
